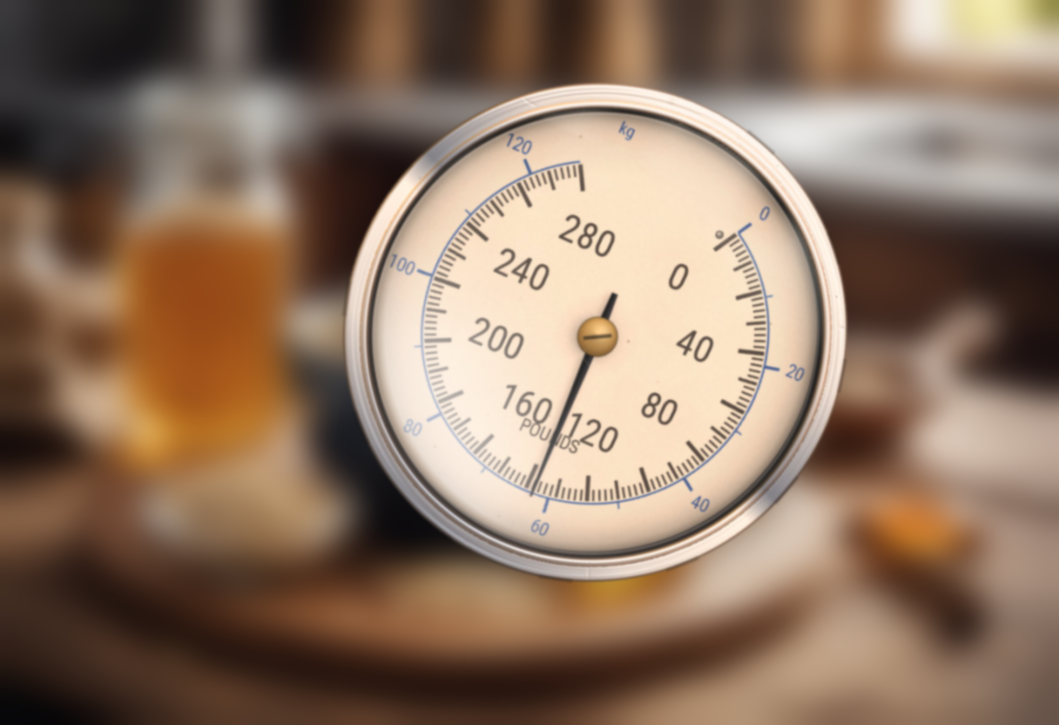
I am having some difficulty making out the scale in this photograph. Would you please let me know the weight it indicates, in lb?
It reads 138 lb
